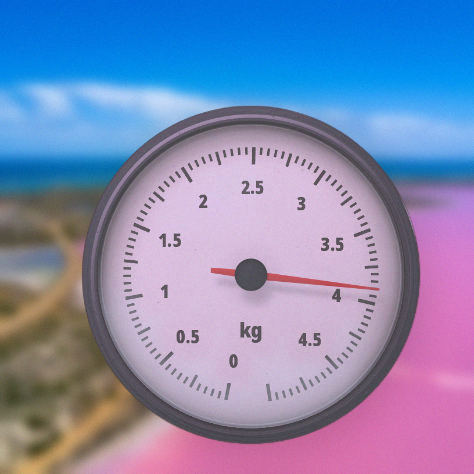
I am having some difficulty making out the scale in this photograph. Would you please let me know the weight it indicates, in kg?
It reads 3.9 kg
